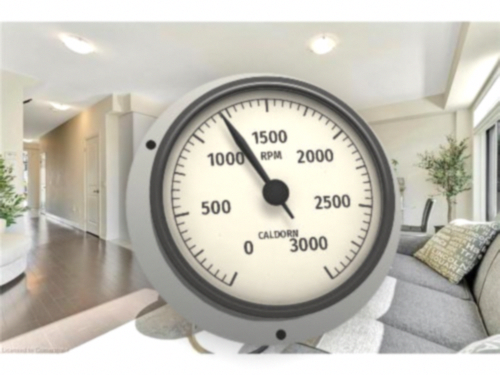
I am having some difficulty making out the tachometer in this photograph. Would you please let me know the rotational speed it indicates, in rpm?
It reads 1200 rpm
